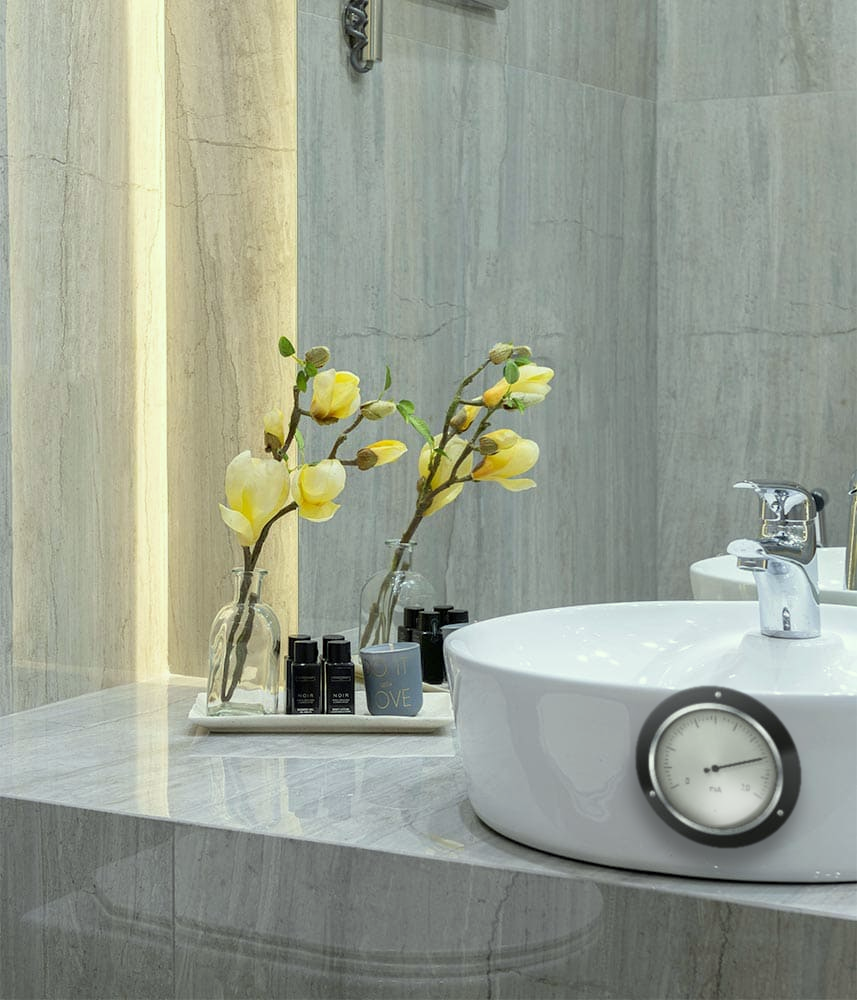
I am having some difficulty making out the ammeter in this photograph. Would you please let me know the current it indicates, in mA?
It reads 8 mA
